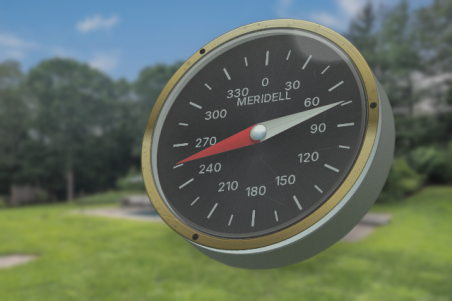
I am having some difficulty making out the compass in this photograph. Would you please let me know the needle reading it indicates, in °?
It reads 255 °
